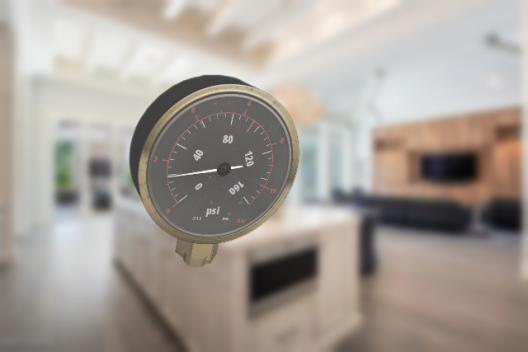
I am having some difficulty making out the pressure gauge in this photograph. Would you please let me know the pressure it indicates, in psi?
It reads 20 psi
